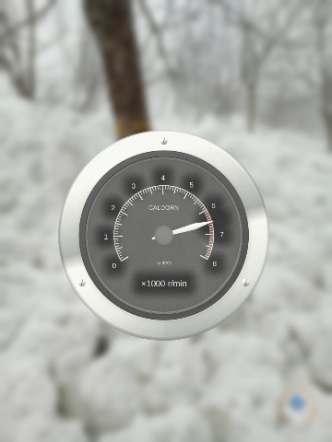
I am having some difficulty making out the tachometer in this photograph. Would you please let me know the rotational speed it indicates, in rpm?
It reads 6500 rpm
